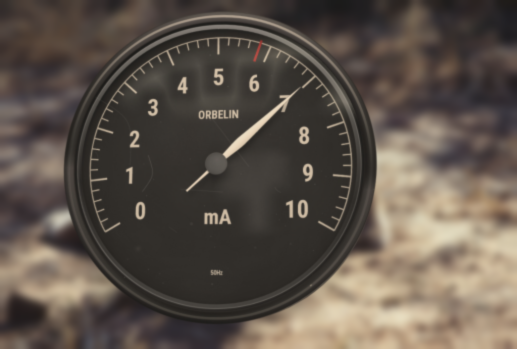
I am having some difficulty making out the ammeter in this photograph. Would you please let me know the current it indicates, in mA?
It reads 7 mA
